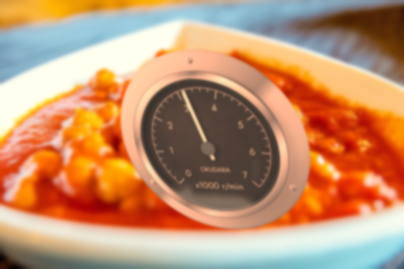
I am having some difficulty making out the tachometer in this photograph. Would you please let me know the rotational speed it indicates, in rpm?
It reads 3200 rpm
